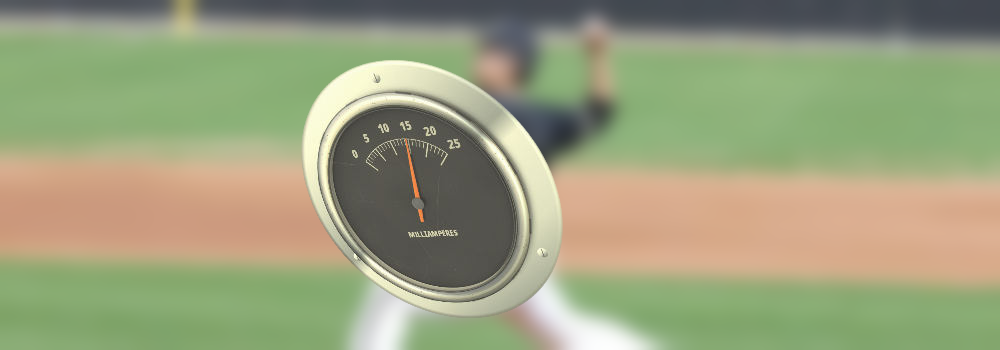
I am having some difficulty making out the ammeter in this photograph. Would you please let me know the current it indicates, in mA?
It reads 15 mA
